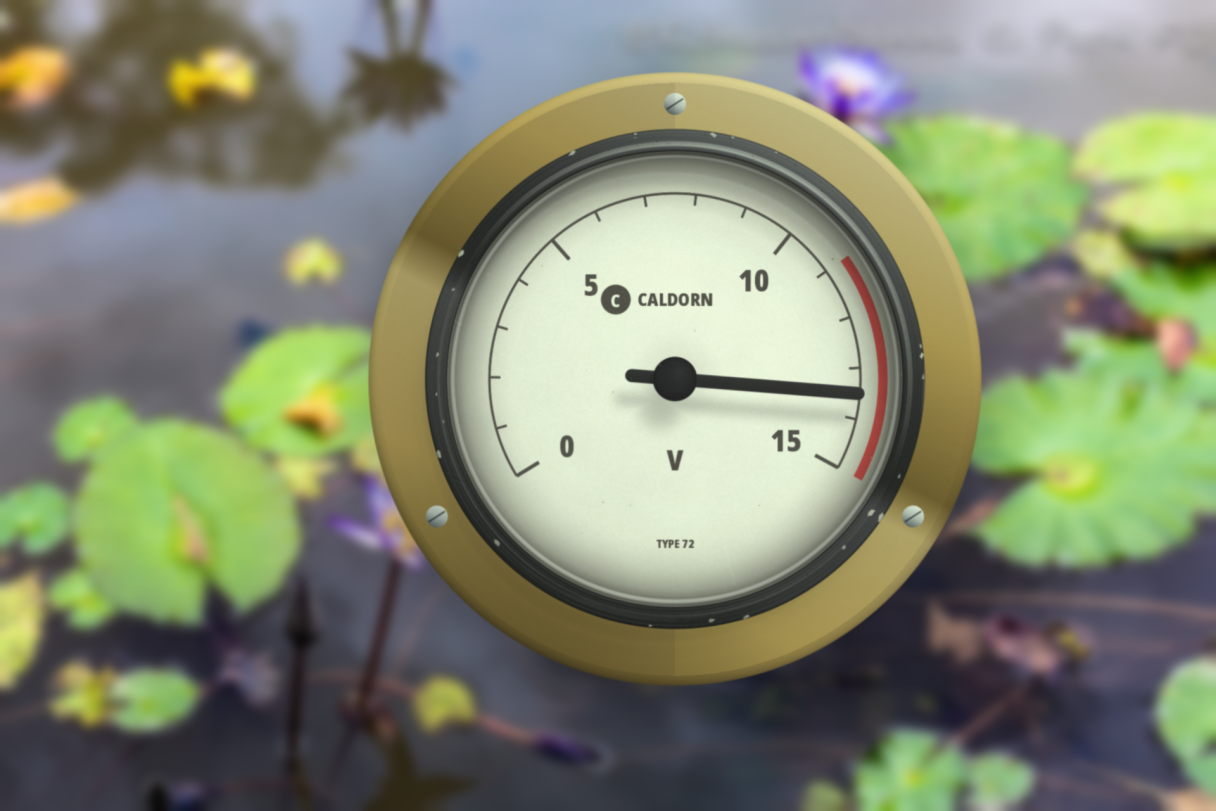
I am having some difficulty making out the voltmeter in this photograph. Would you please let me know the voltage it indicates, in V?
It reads 13.5 V
